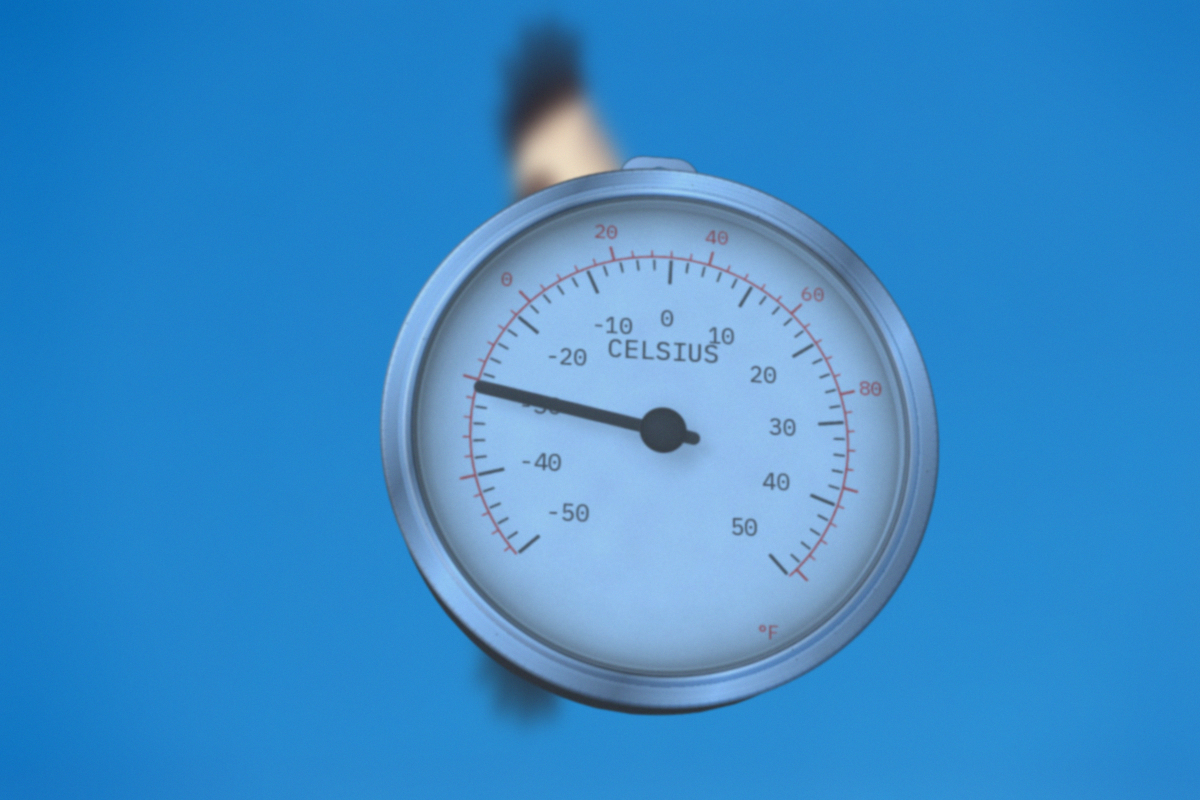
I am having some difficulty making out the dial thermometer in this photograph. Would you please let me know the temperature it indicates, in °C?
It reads -30 °C
